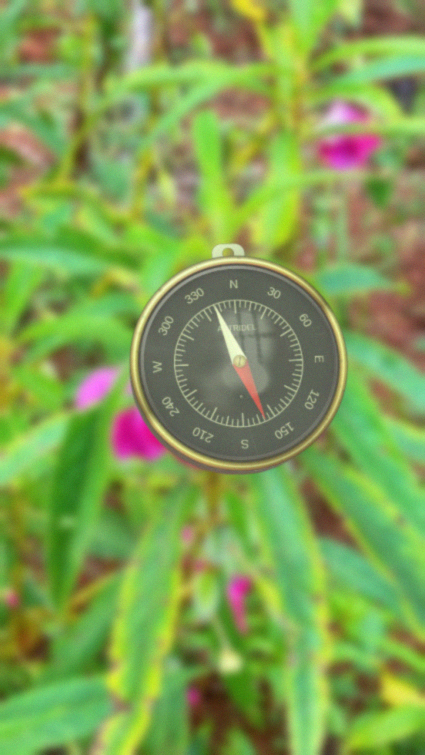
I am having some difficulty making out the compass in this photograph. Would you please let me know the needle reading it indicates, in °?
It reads 160 °
